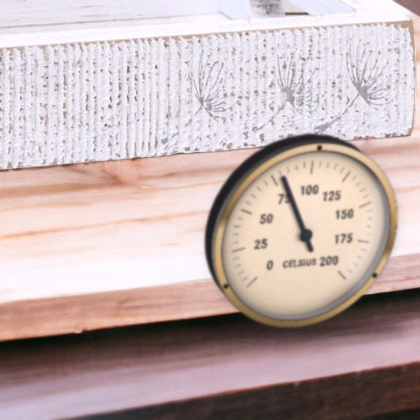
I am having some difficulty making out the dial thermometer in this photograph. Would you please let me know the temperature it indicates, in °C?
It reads 80 °C
